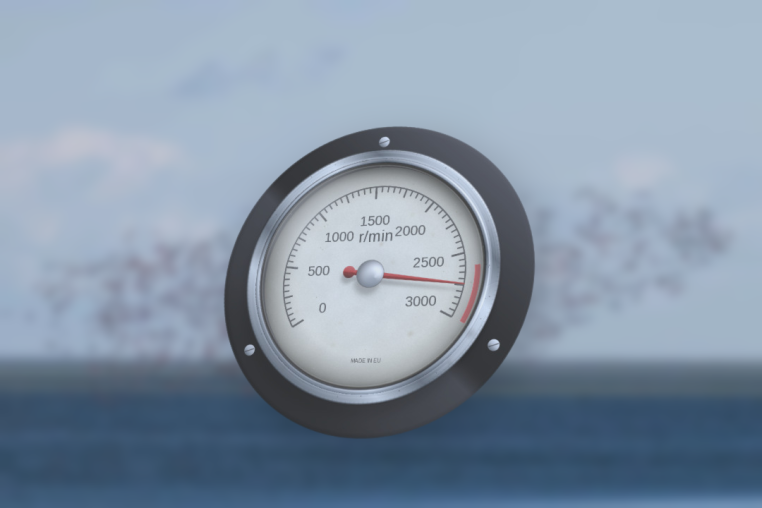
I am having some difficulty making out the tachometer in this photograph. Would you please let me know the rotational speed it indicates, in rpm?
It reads 2750 rpm
